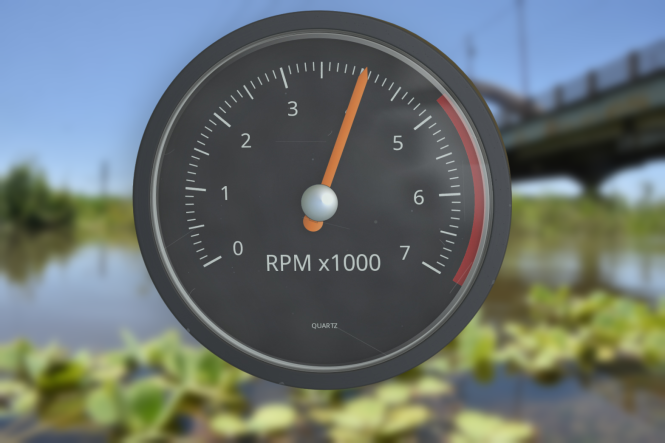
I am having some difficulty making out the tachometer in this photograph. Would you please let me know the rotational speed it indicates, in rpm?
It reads 4050 rpm
